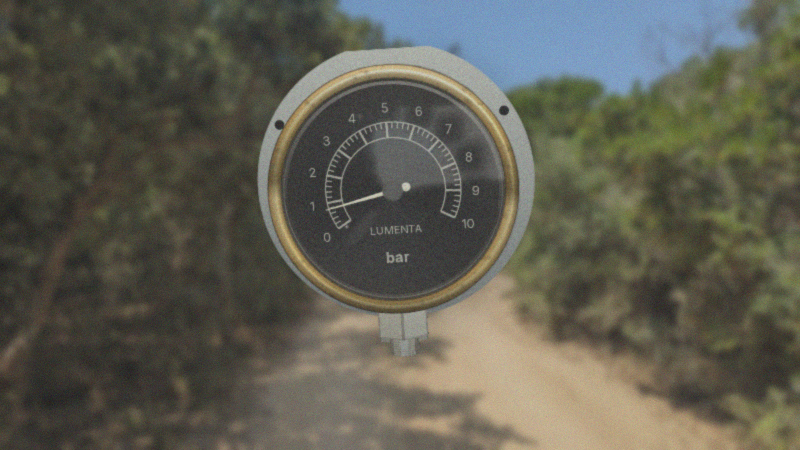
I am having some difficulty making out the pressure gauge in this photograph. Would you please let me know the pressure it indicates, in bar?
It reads 0.8 bar
